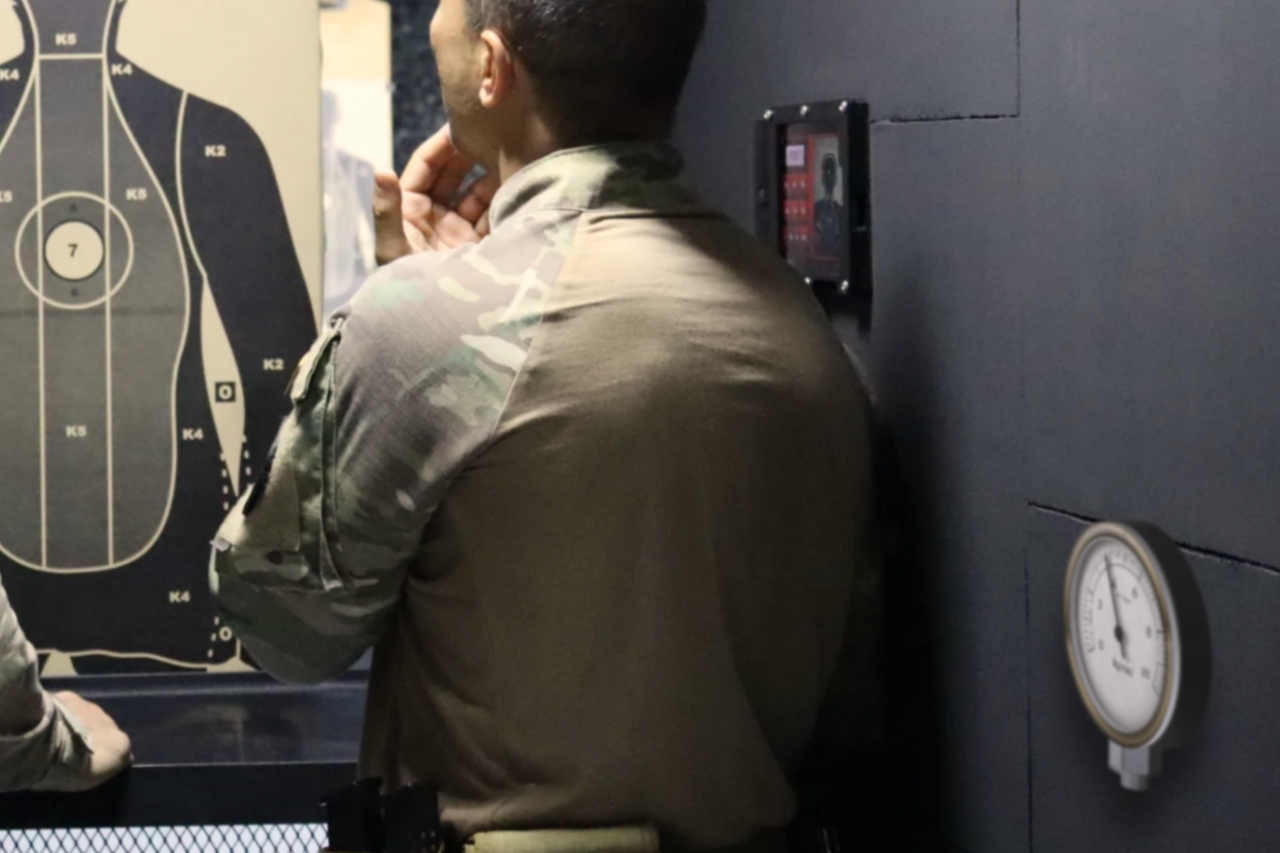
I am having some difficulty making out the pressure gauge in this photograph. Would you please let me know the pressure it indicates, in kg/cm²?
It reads 4 kg/cm²
